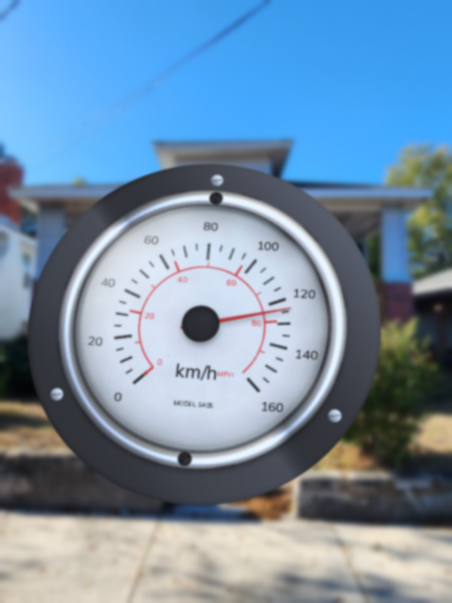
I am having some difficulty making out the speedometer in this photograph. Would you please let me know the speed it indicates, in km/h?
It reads 125 km/h
